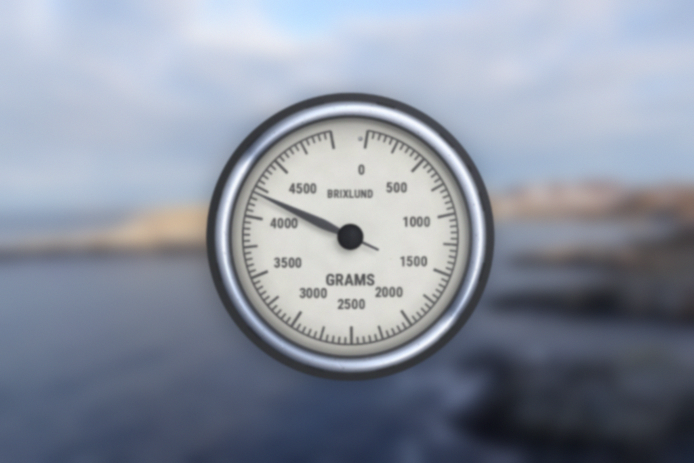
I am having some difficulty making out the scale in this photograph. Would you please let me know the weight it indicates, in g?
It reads 4200 g
